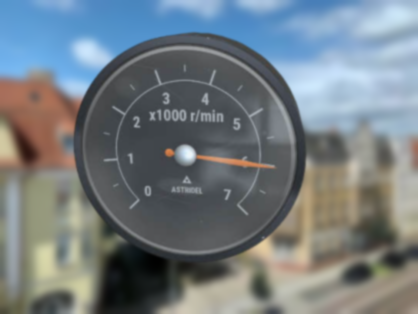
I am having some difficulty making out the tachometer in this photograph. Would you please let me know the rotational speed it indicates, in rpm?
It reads 6000 rpm
